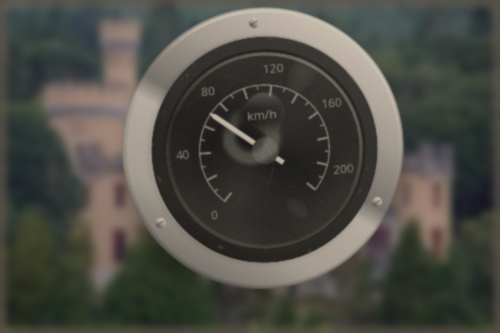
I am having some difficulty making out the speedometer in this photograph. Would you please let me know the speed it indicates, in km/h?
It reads 70 km/h
